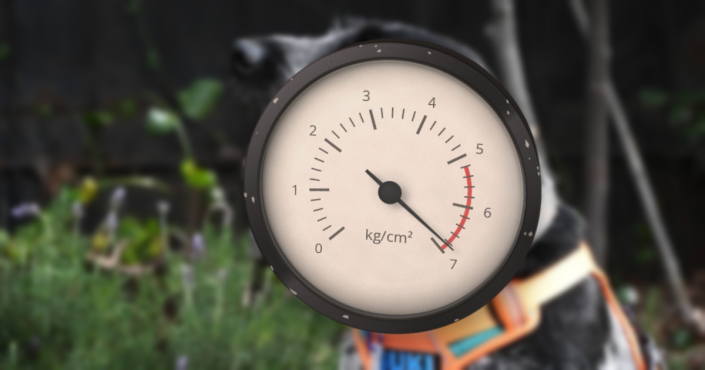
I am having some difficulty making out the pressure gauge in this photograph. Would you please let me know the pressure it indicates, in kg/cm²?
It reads 6.8 kg/cm²
